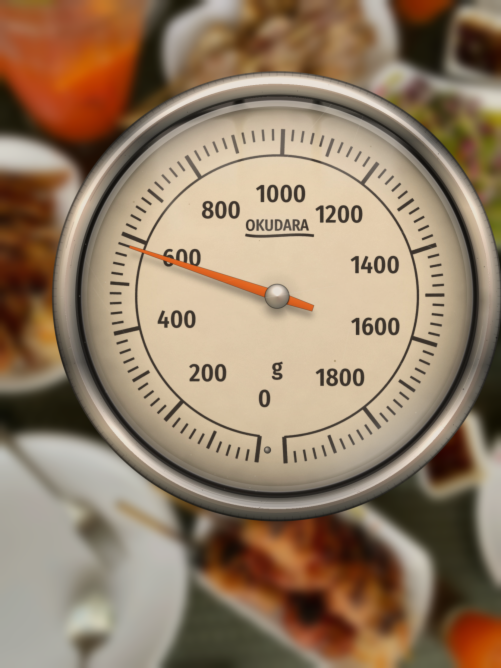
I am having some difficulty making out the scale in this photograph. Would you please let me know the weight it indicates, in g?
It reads 580 g
